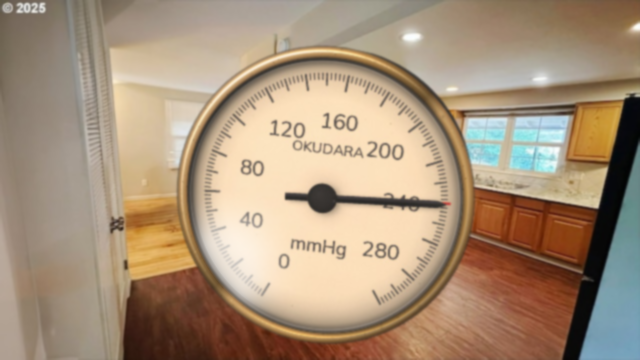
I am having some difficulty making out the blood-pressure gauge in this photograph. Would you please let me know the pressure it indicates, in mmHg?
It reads 240 mmHg
